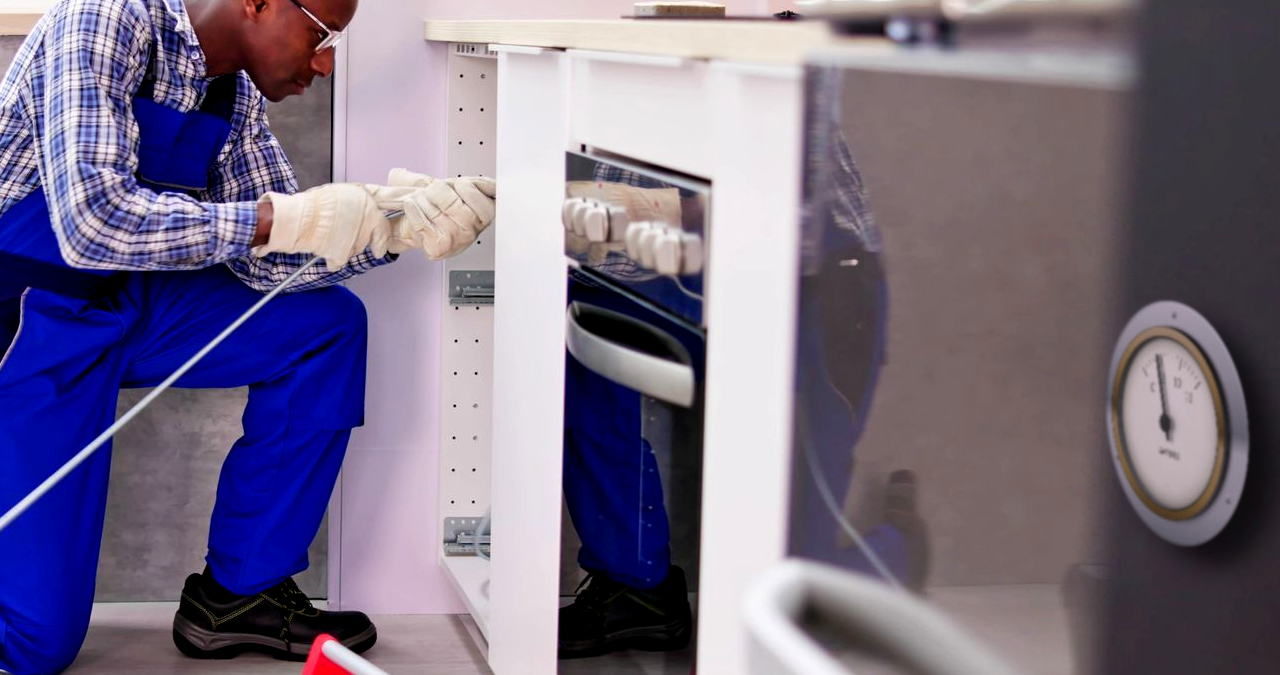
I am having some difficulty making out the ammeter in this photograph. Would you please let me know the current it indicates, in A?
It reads 5 A
